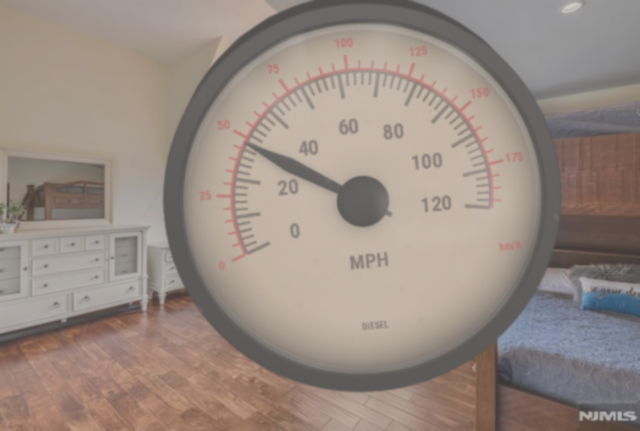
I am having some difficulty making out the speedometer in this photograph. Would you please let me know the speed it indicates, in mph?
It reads 30 mph
